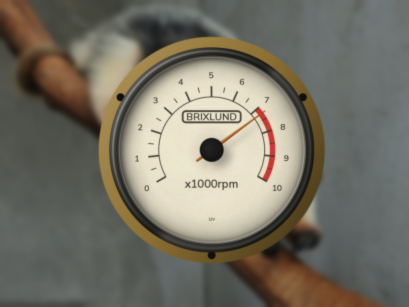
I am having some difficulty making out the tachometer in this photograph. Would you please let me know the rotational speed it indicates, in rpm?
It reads 7250 rpm
